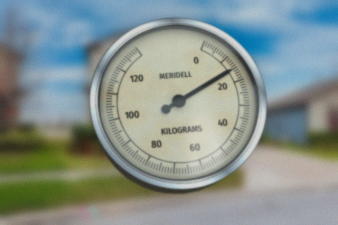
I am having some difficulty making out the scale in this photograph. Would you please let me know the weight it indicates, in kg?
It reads 15 kg
